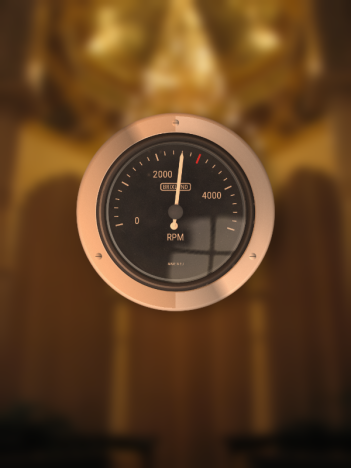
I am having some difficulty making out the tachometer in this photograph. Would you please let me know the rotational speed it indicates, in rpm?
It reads 2600 rpm
